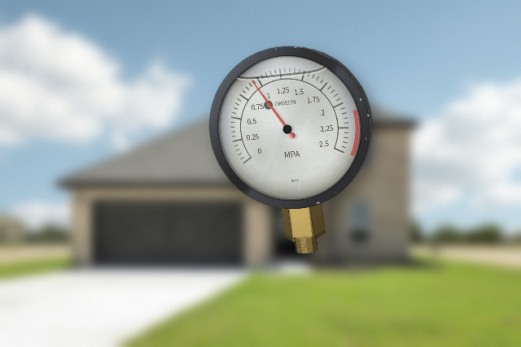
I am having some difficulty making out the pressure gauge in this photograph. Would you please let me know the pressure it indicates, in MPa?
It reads 0.95 MPa
